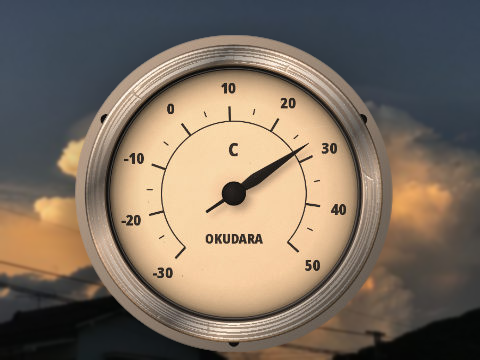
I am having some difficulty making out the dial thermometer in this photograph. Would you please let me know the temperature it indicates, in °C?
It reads 27.5 °C
